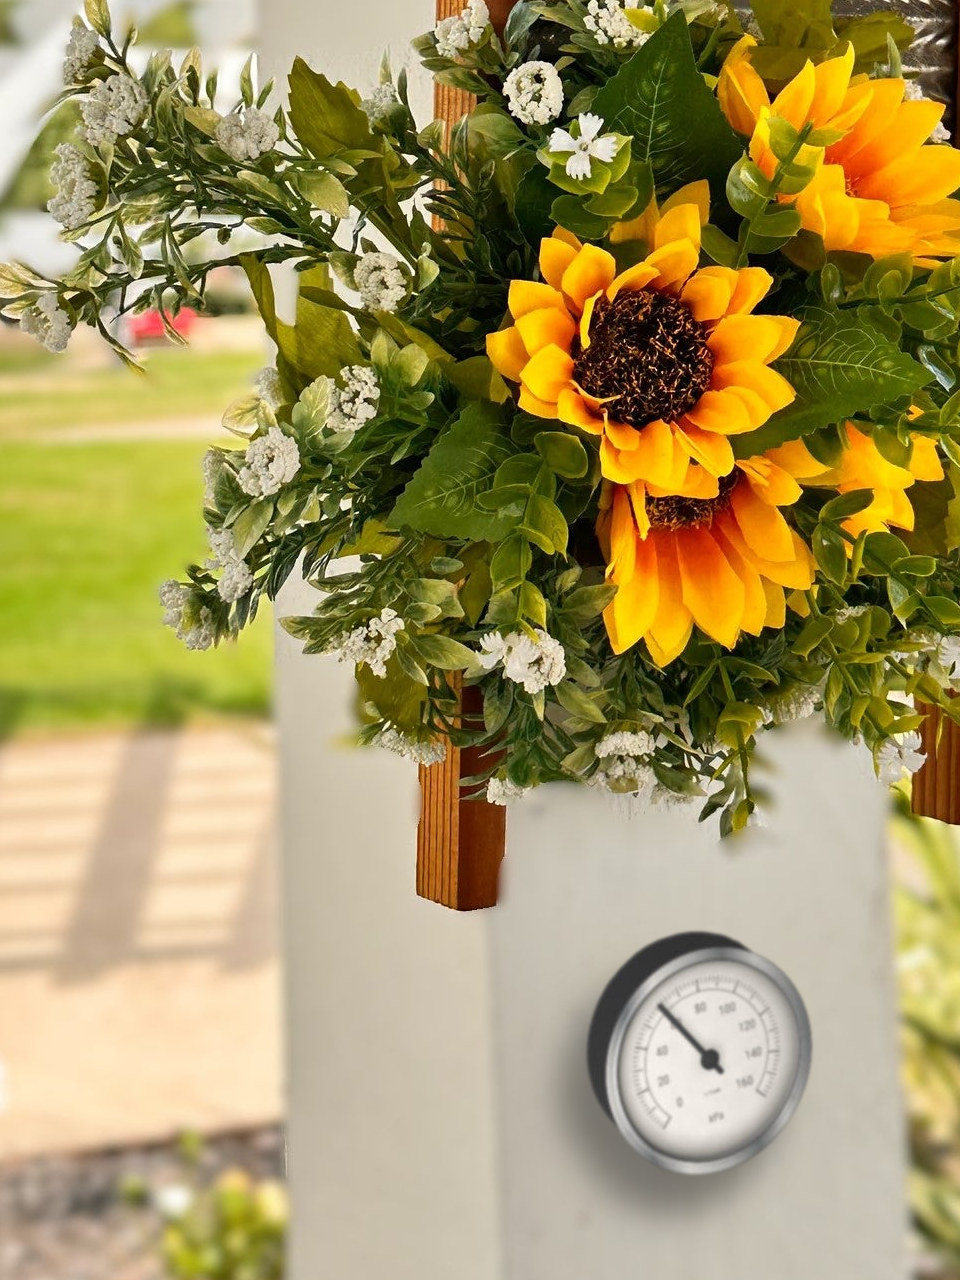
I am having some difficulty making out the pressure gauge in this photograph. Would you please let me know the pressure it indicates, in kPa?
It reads 60 kPa
